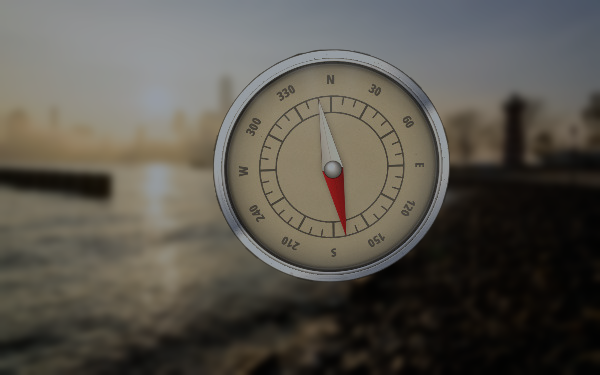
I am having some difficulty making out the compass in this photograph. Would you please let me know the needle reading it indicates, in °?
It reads 170 °
